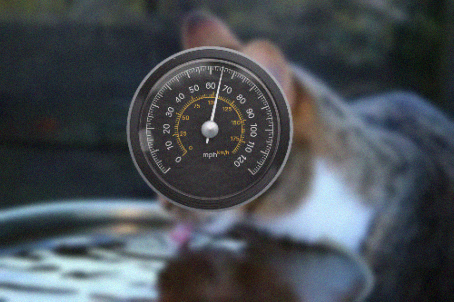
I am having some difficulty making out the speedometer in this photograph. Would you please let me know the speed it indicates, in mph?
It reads 65 mph
